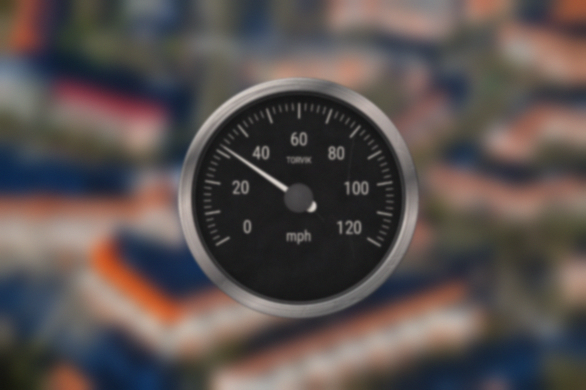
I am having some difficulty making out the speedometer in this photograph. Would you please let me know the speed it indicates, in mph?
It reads 32 mph
